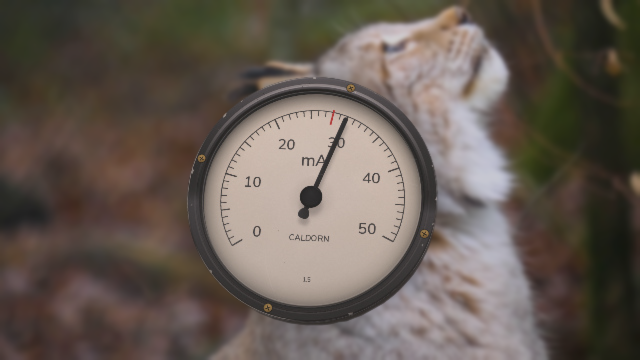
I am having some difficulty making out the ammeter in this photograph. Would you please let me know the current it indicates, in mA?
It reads 30 mA
